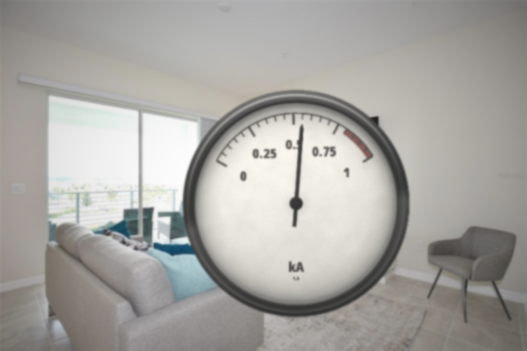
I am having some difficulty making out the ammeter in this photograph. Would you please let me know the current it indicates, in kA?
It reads 0.55 kA
